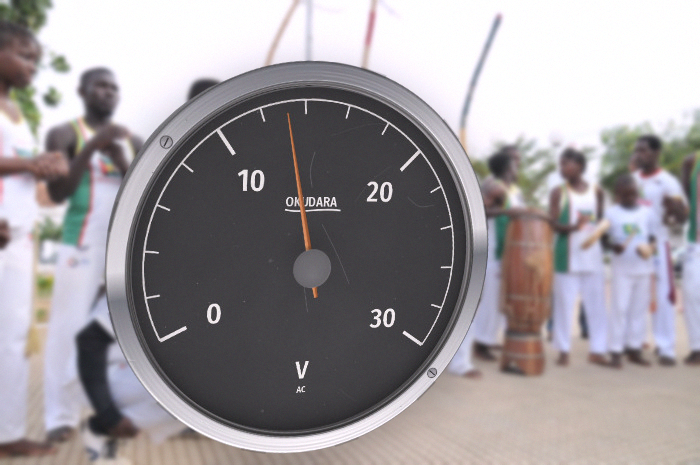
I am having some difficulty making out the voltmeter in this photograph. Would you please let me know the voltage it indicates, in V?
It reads 13 V
